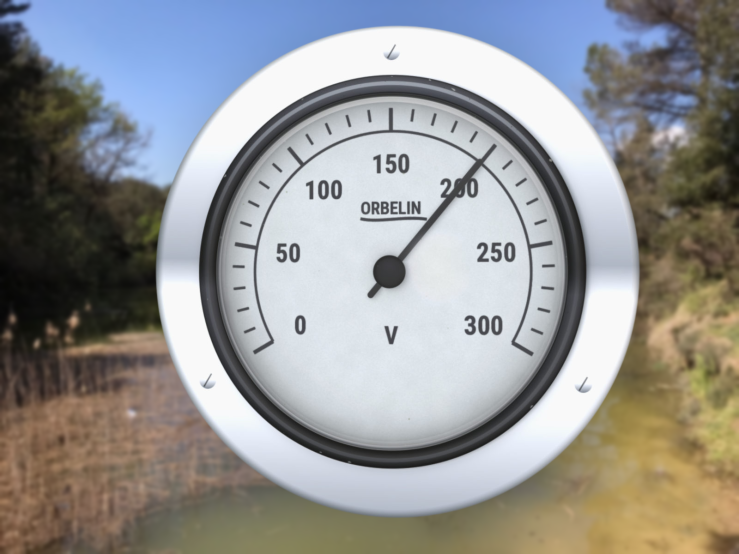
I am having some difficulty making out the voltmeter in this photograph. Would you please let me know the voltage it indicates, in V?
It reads 200 V
